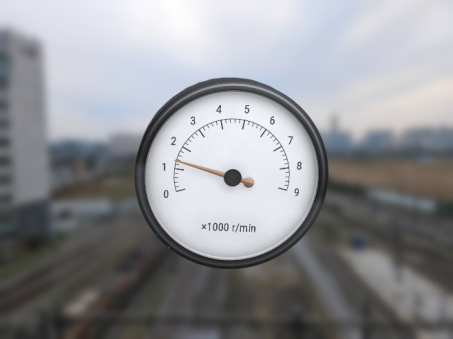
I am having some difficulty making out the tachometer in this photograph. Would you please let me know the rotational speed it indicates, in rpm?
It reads 1400 rpm
